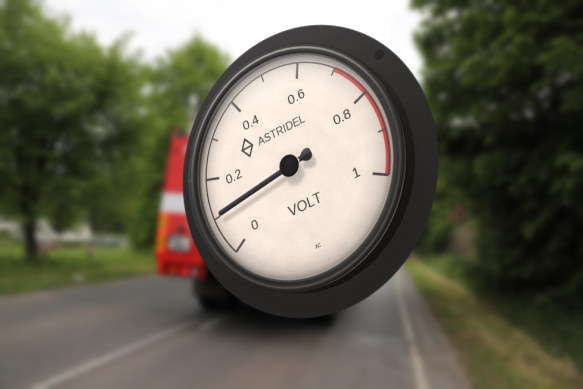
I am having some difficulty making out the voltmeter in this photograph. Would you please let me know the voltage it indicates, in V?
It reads 0.1 V
